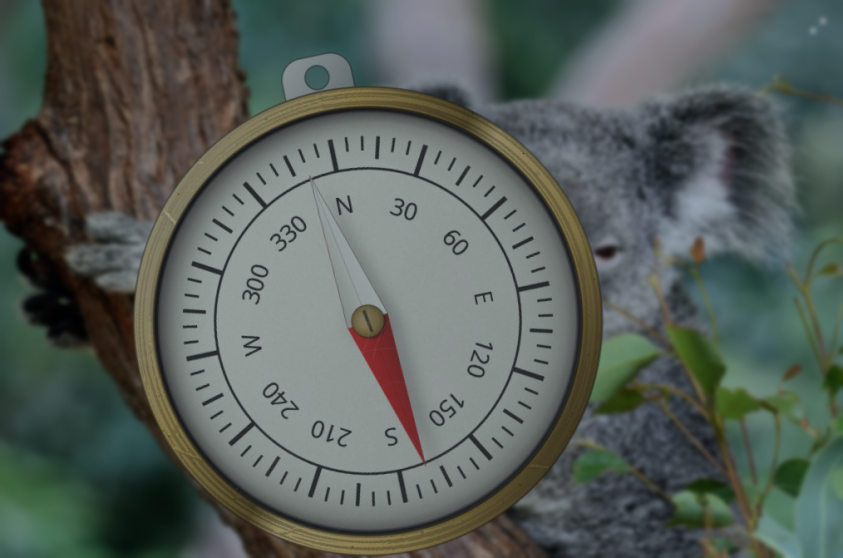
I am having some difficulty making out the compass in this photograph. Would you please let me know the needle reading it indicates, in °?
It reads 170 °
